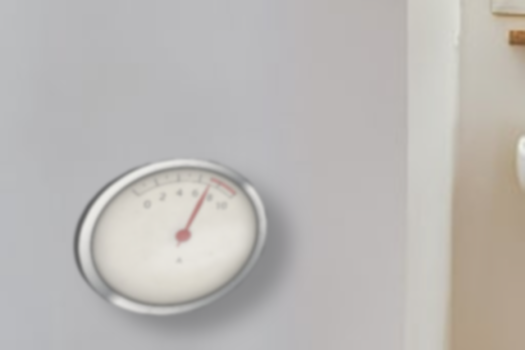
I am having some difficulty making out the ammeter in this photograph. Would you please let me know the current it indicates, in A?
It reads 7 A
